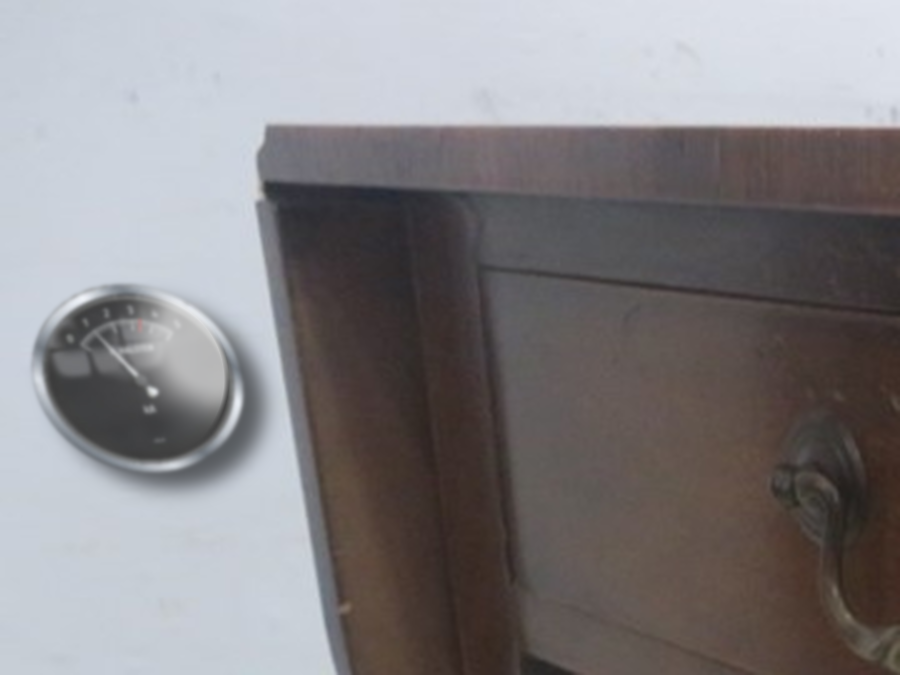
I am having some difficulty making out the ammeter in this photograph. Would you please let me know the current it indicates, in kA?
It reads 1 kA
